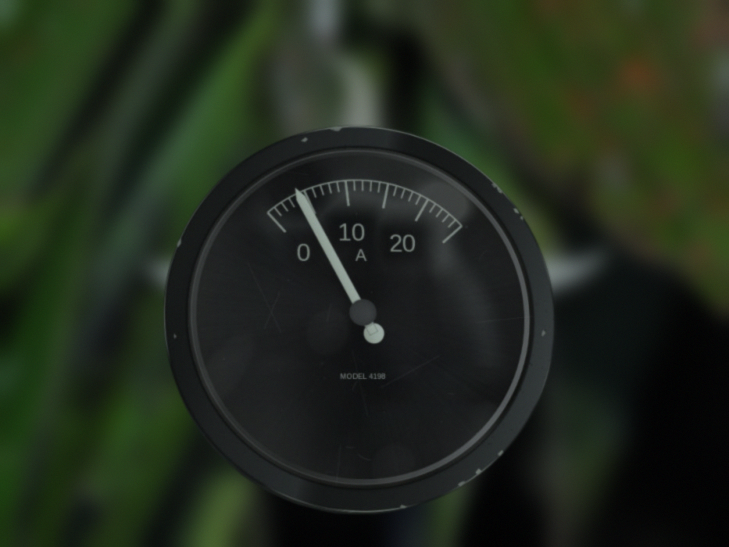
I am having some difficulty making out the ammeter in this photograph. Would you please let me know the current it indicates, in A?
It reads 4 A
